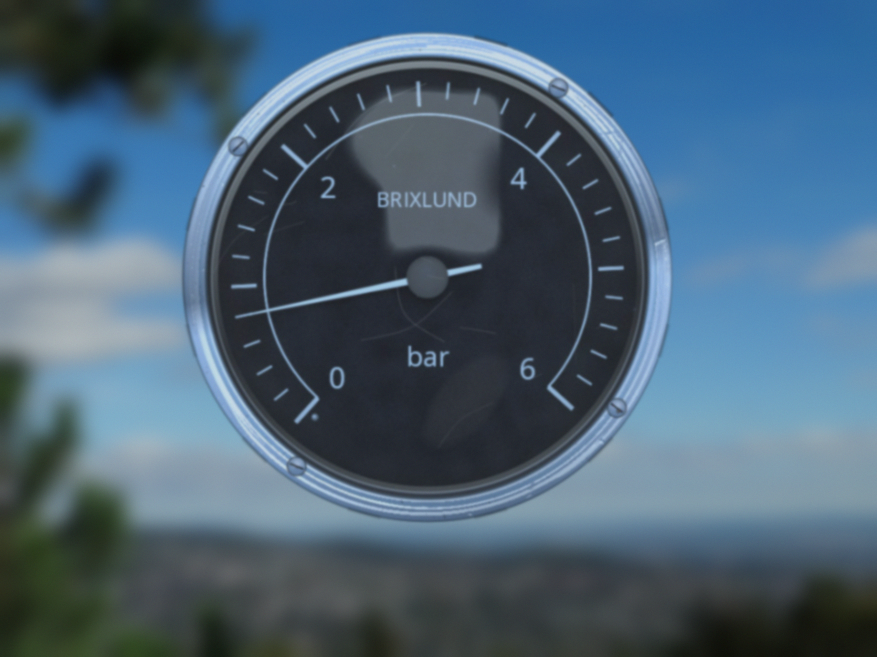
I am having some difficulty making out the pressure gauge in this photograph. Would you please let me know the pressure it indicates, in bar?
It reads 0.8 bar
